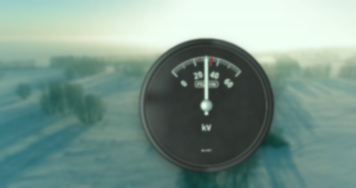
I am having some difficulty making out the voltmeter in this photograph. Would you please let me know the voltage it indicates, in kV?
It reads 30 kV
